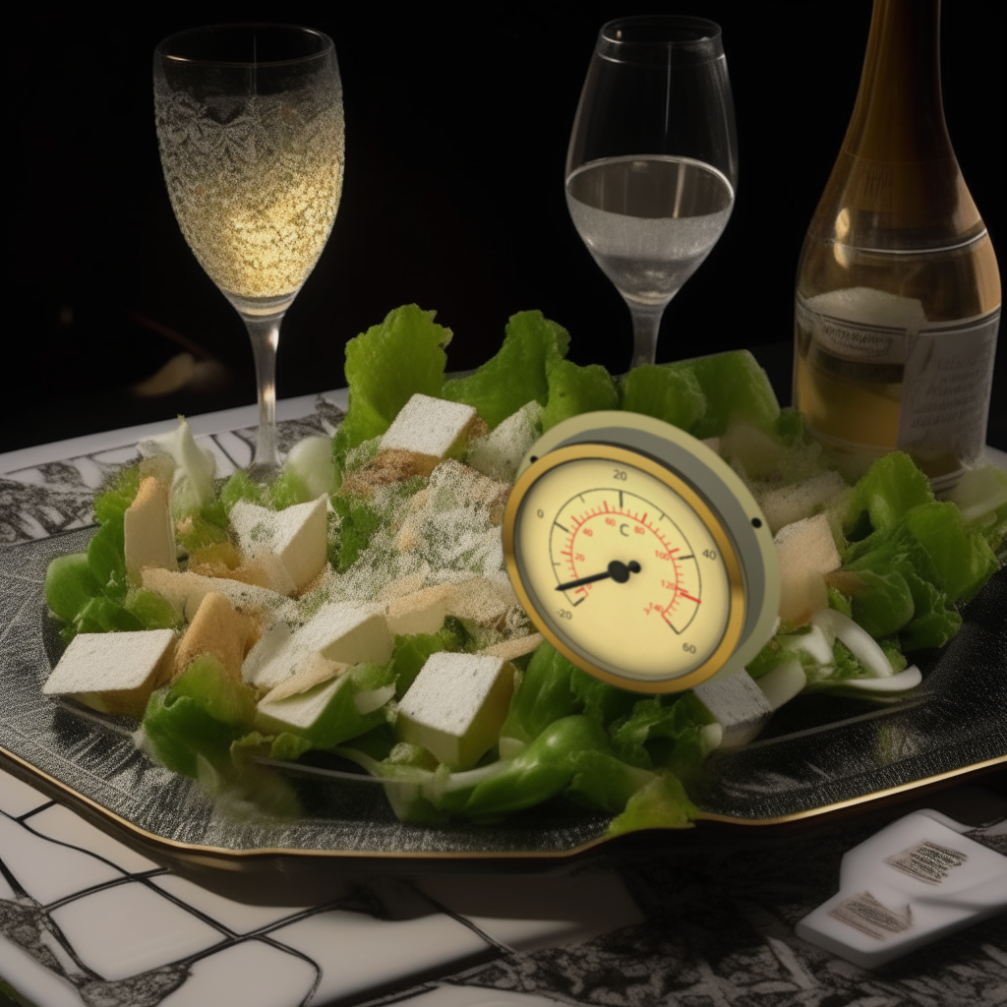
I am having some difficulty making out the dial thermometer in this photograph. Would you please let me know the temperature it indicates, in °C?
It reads -15 °C
